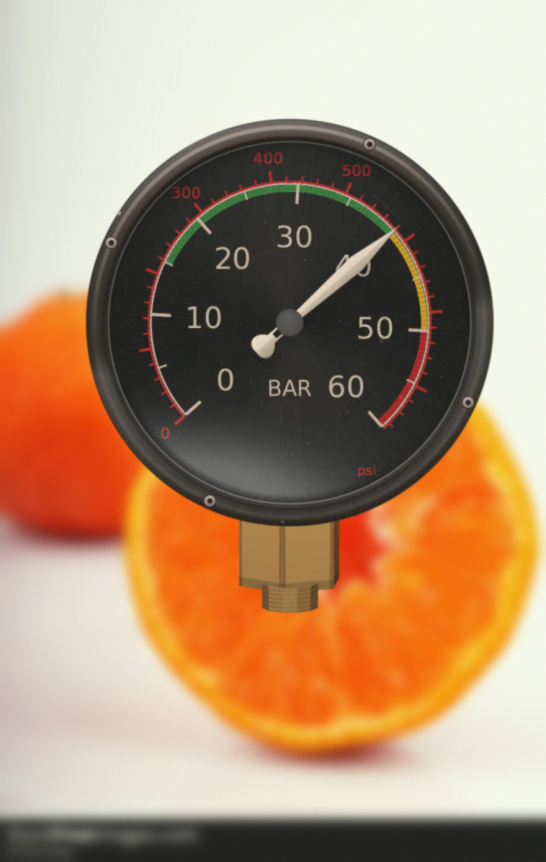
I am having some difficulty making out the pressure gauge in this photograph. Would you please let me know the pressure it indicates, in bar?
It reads 40 bar
